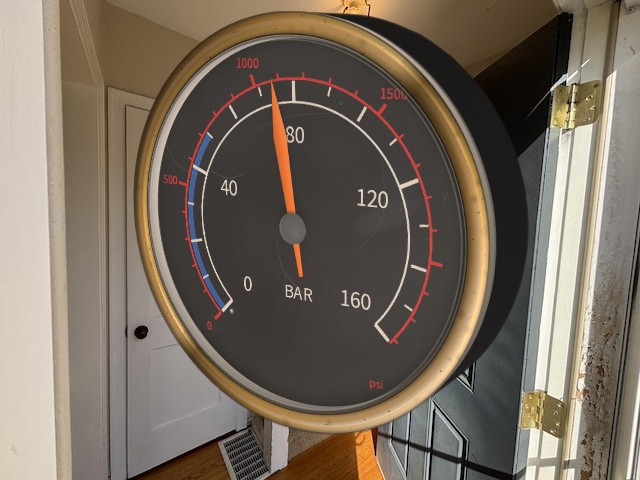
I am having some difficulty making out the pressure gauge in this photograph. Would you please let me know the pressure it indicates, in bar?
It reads 75 bar
